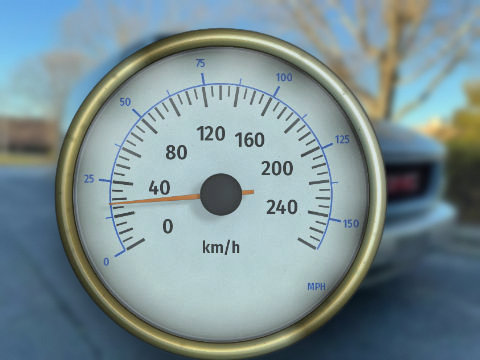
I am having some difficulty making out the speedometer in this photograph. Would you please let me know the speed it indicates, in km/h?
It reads 27.5 km/h
